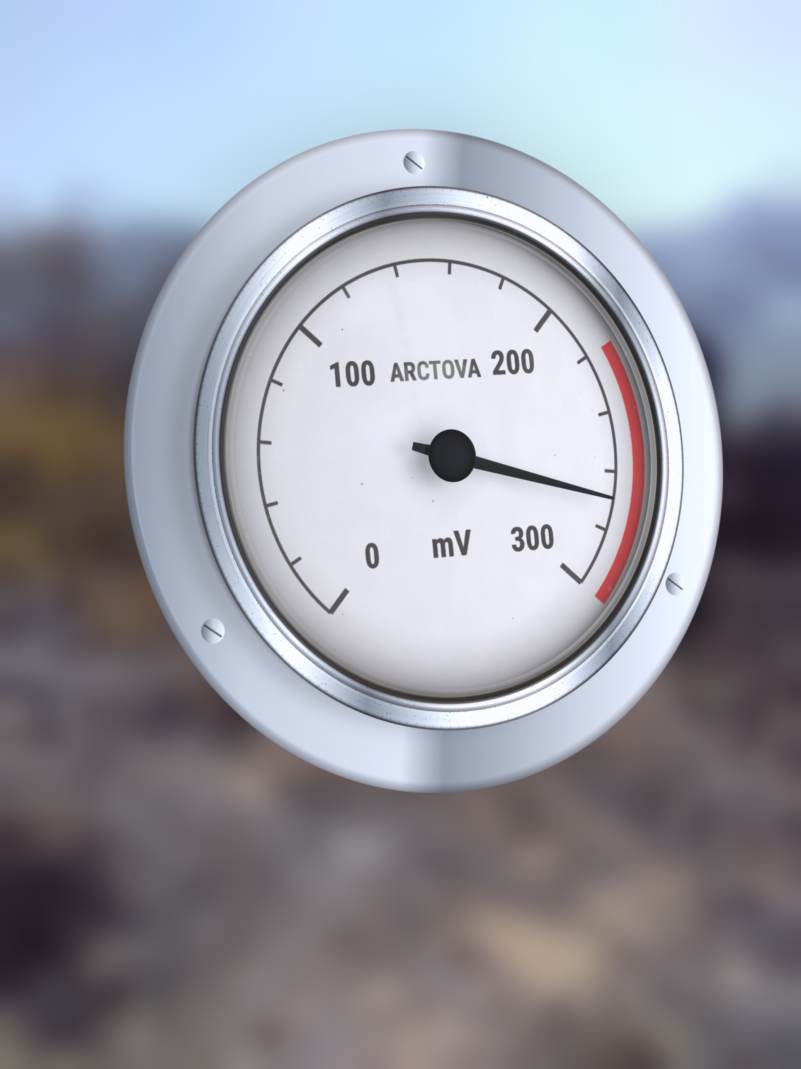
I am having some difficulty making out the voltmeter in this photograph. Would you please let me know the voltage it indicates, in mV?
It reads 270 mV
